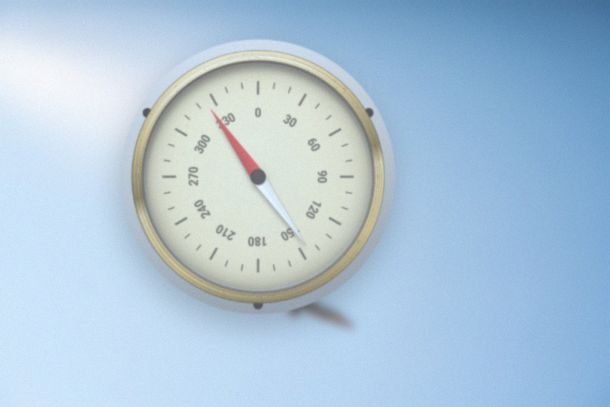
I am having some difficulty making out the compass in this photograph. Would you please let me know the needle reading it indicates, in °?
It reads 325 °
